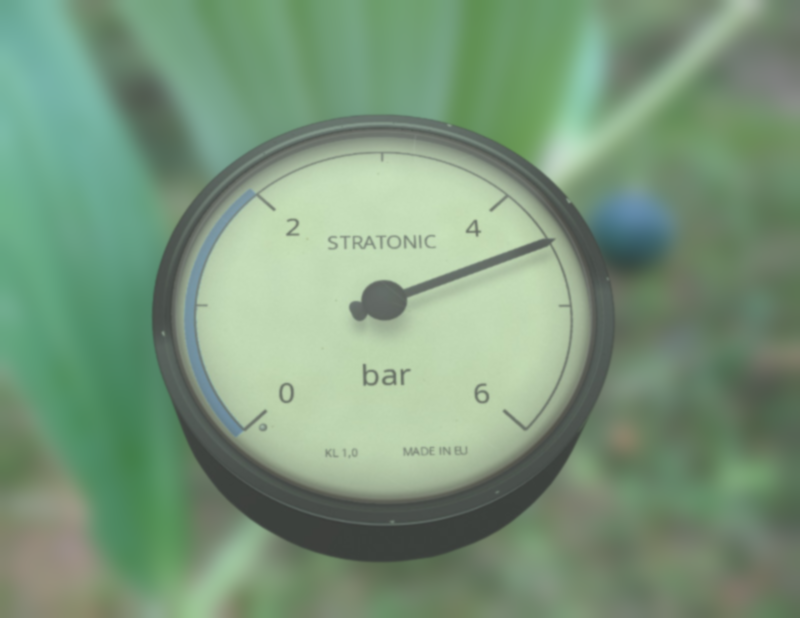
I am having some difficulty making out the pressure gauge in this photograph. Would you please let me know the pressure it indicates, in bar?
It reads 4.5 bar
